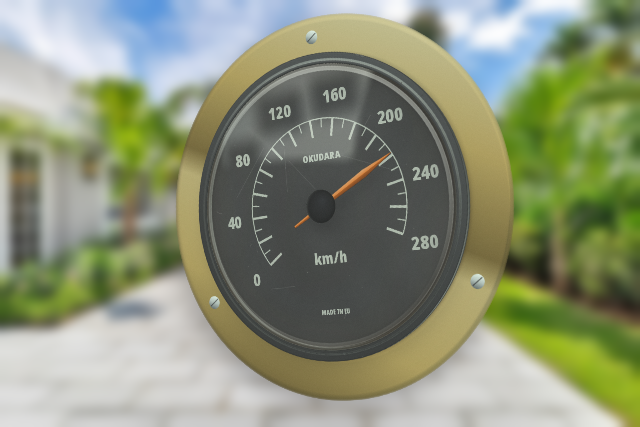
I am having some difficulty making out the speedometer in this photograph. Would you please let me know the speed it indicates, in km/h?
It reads 220 km/h
